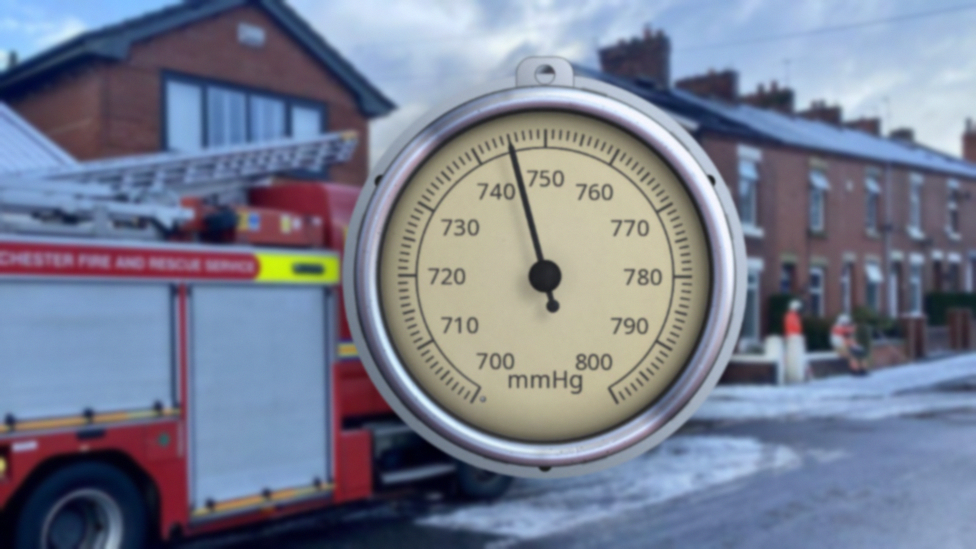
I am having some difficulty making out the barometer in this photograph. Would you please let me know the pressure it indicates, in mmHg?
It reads 745 mmHg
